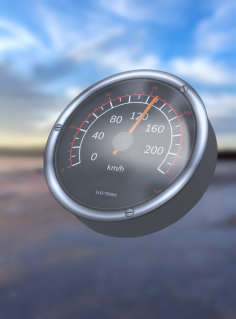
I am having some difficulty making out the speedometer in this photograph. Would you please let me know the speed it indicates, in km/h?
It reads 130 km/h
